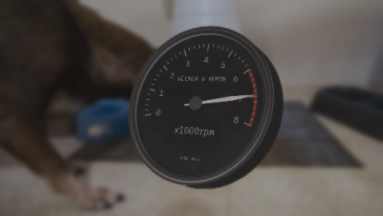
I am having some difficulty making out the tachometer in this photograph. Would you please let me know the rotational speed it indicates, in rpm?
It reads 7000 rpm
